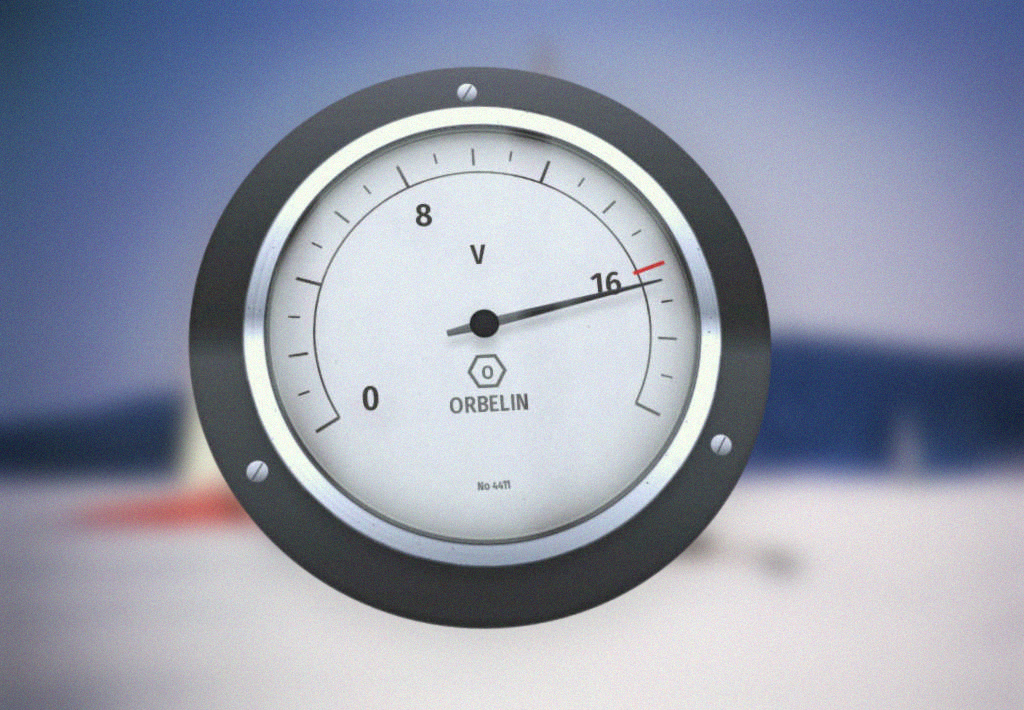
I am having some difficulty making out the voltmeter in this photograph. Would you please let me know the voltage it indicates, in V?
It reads 16.5 V
